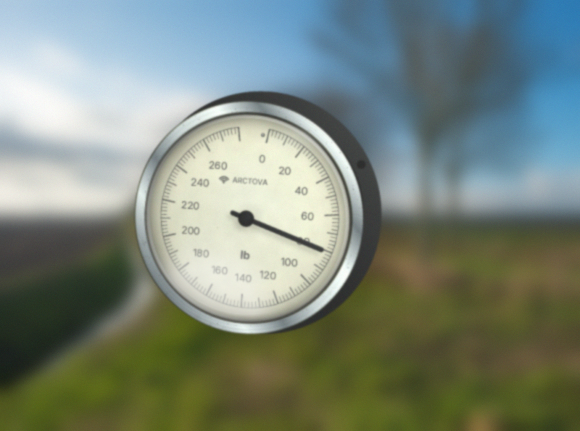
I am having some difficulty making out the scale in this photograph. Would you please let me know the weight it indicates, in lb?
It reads 80 lb
